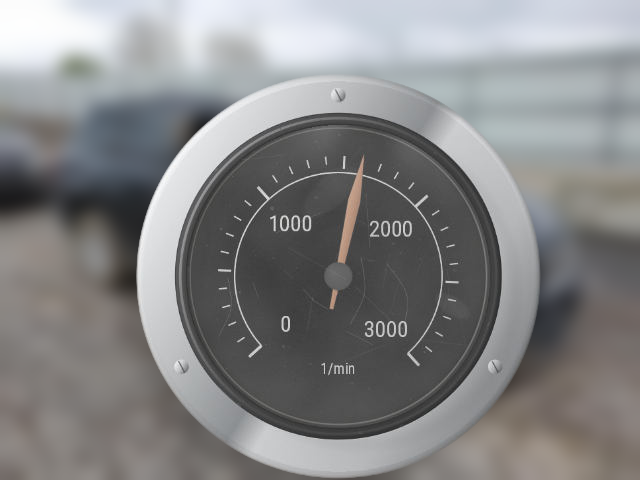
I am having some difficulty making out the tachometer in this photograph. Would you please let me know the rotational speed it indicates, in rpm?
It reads 1600 rpm
